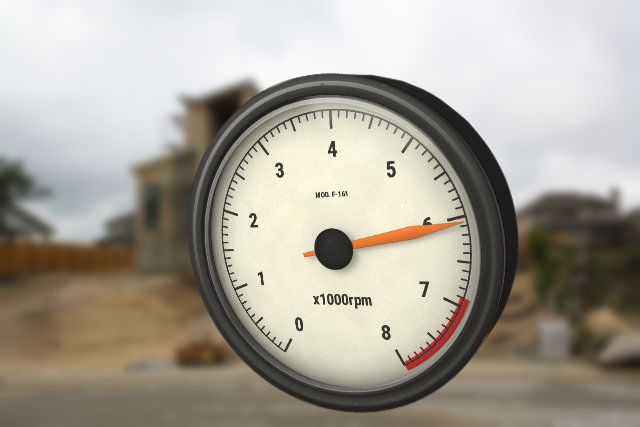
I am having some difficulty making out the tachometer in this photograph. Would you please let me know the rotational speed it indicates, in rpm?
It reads 6050 rpm
